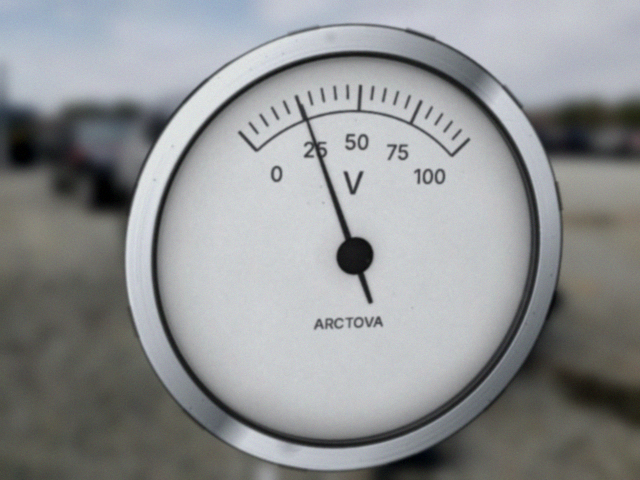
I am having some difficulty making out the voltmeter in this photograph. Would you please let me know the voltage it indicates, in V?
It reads 25 V
